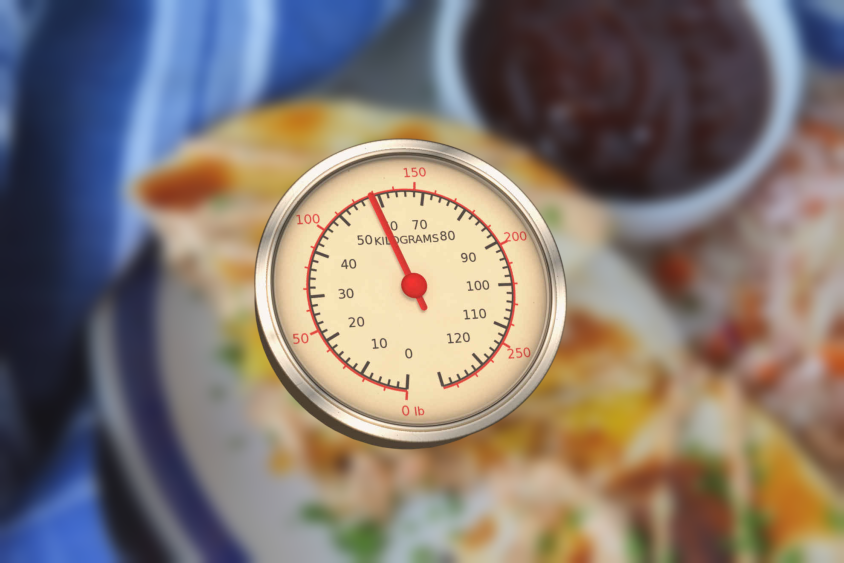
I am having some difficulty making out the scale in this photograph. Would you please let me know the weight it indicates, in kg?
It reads 58 kg
